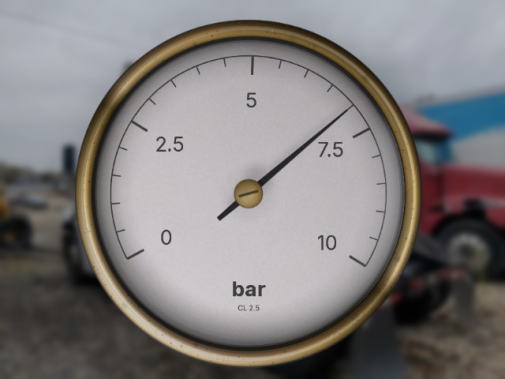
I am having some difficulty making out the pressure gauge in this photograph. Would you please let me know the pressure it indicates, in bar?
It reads 7 bar
